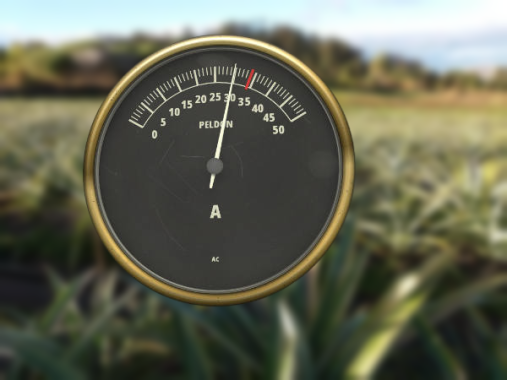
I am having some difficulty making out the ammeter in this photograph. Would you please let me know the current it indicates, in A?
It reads 30 A
